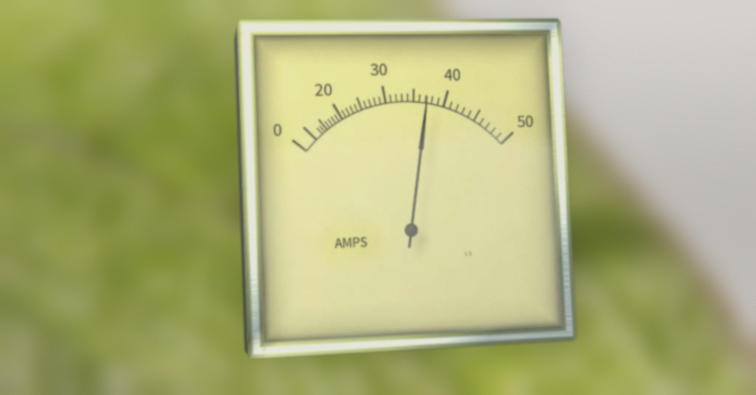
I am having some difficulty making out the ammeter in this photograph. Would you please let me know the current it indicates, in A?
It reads 37 A
